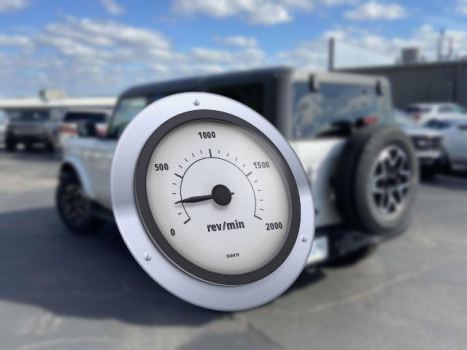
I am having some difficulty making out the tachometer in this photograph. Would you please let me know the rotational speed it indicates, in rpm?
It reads 200 rpm
